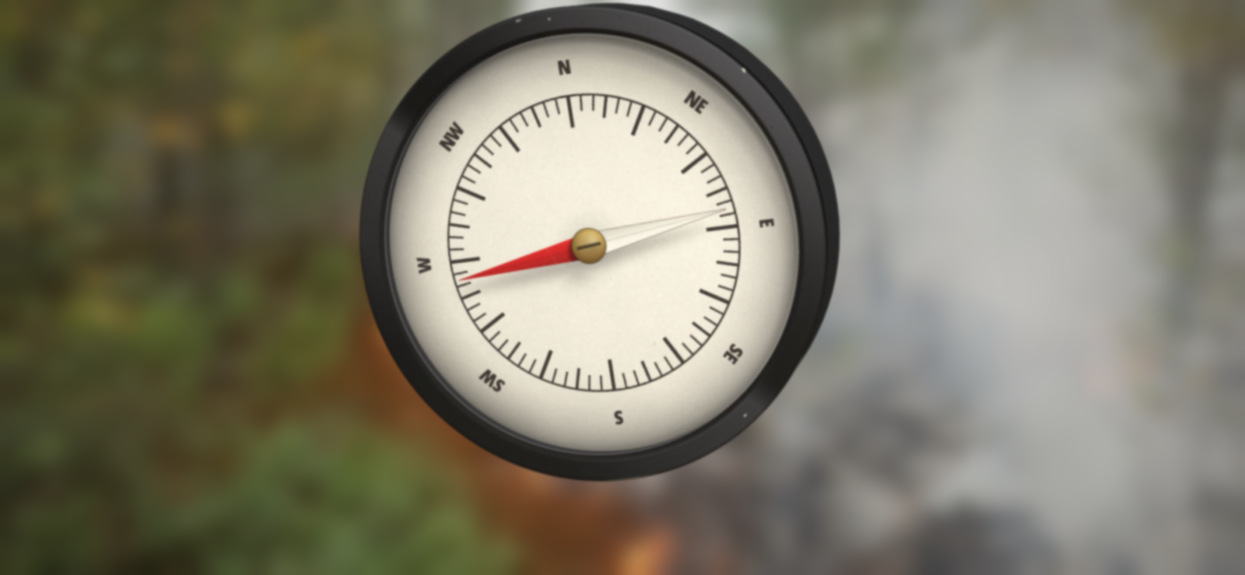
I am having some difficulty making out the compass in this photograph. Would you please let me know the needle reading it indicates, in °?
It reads 262.5 °
